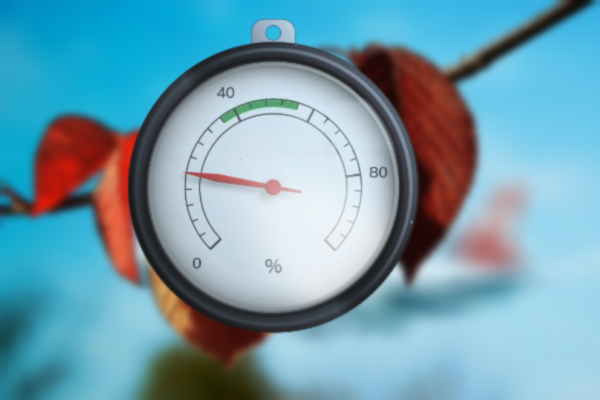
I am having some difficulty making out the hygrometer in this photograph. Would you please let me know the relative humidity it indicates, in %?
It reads 20 %
